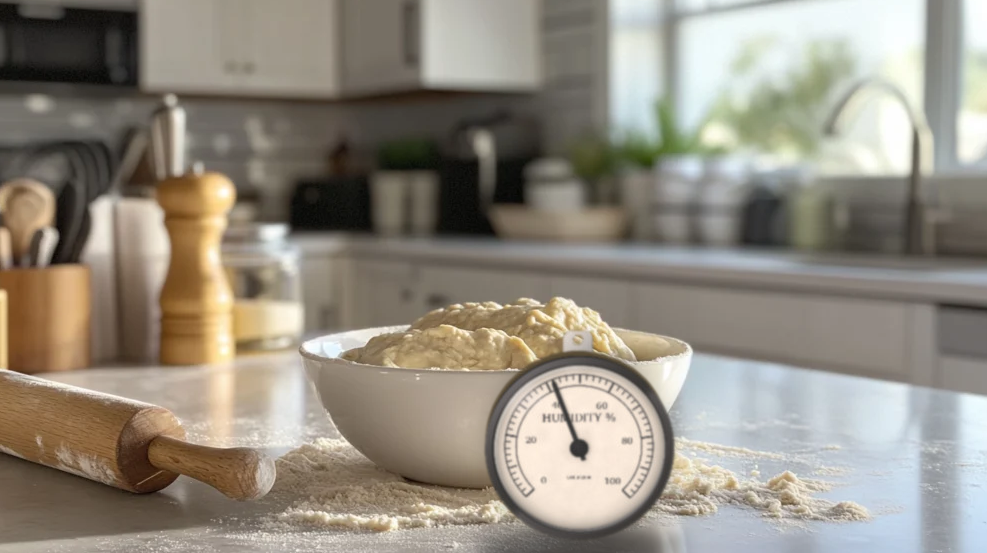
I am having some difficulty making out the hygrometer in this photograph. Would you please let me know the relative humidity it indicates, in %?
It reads 42 %
